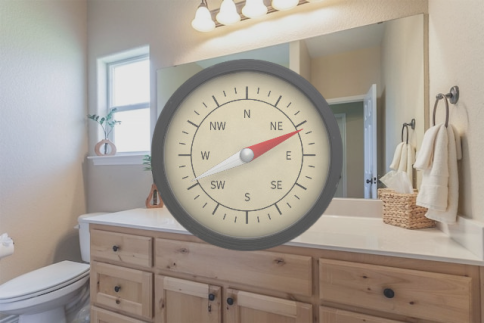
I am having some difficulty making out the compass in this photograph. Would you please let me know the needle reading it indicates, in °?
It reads 65 °
